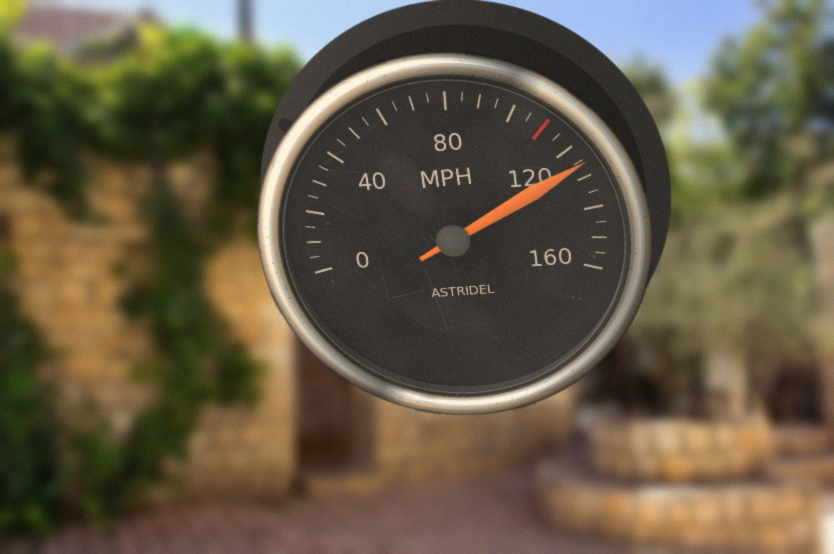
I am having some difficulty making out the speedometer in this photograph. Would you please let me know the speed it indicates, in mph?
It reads 125 mph
